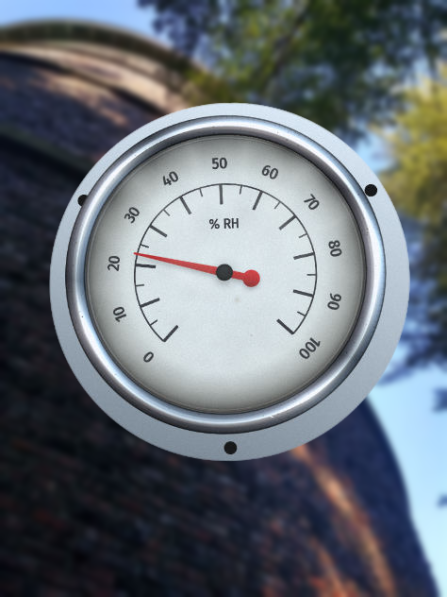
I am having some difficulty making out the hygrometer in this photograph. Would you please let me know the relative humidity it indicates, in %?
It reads 22.5 %
